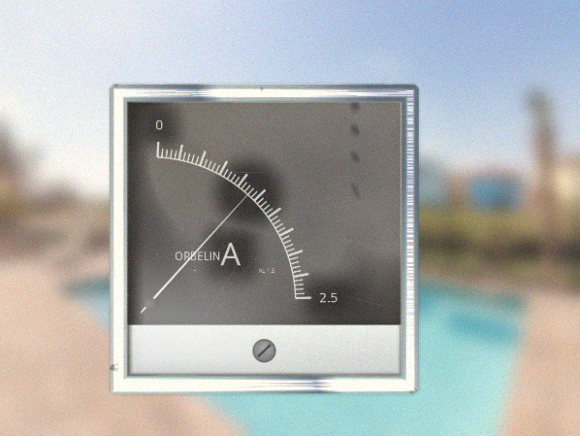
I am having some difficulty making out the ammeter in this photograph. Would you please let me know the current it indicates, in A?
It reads 1.15 A
